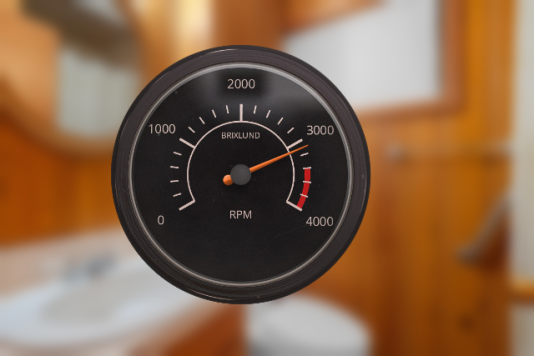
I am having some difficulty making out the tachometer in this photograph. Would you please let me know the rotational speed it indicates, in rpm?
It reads 3100 rpm
